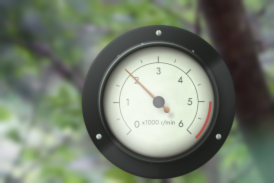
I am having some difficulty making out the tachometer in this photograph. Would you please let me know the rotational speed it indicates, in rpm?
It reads 2000 rpm
